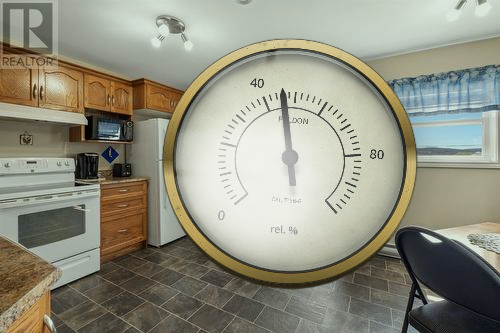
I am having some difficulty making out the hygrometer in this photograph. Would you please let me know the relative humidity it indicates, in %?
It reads 46 %
